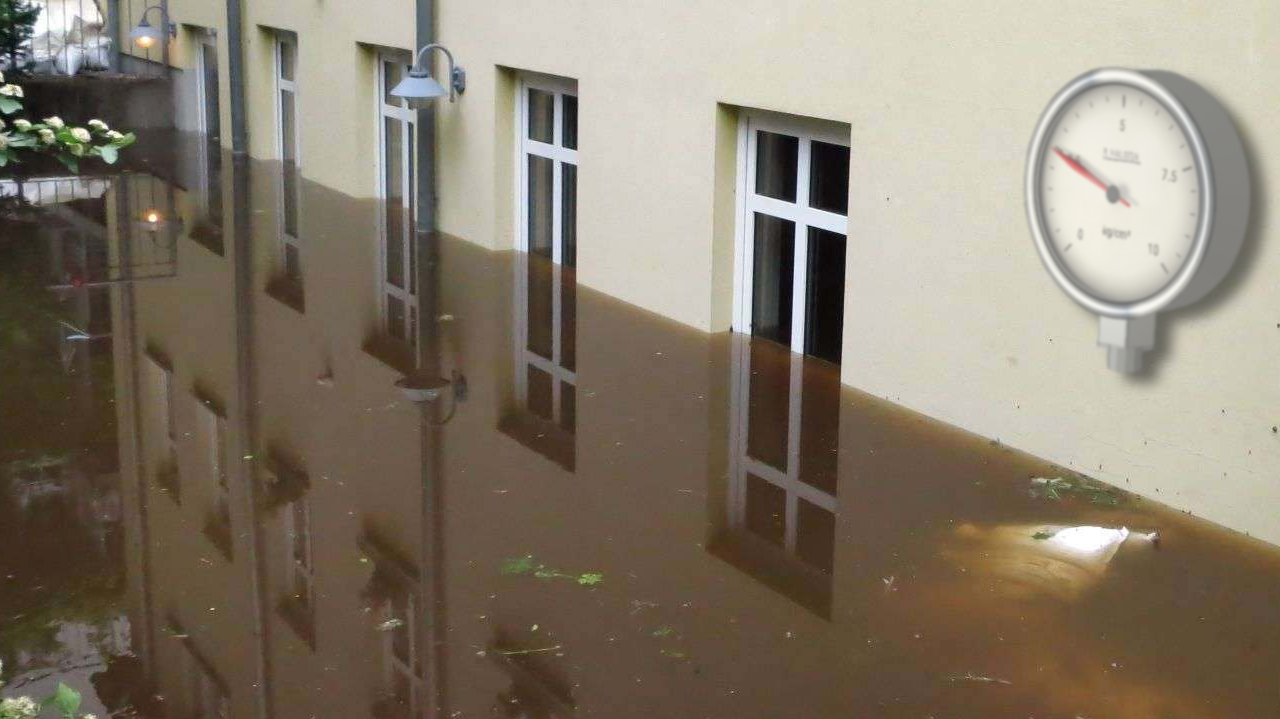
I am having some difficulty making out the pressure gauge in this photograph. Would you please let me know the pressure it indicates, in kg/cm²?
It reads 2.5 kg/cm²
